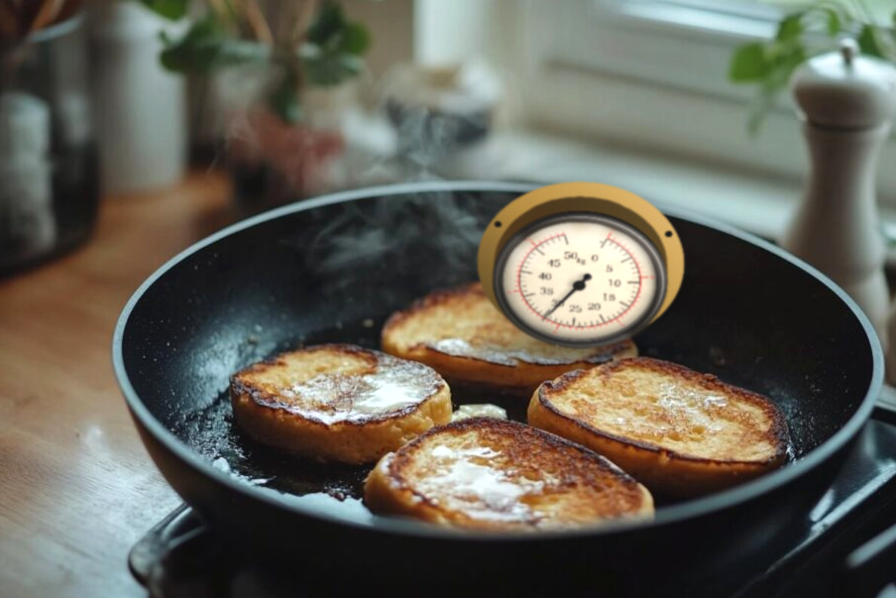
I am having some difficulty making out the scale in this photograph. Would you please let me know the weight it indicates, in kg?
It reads 30 kg
